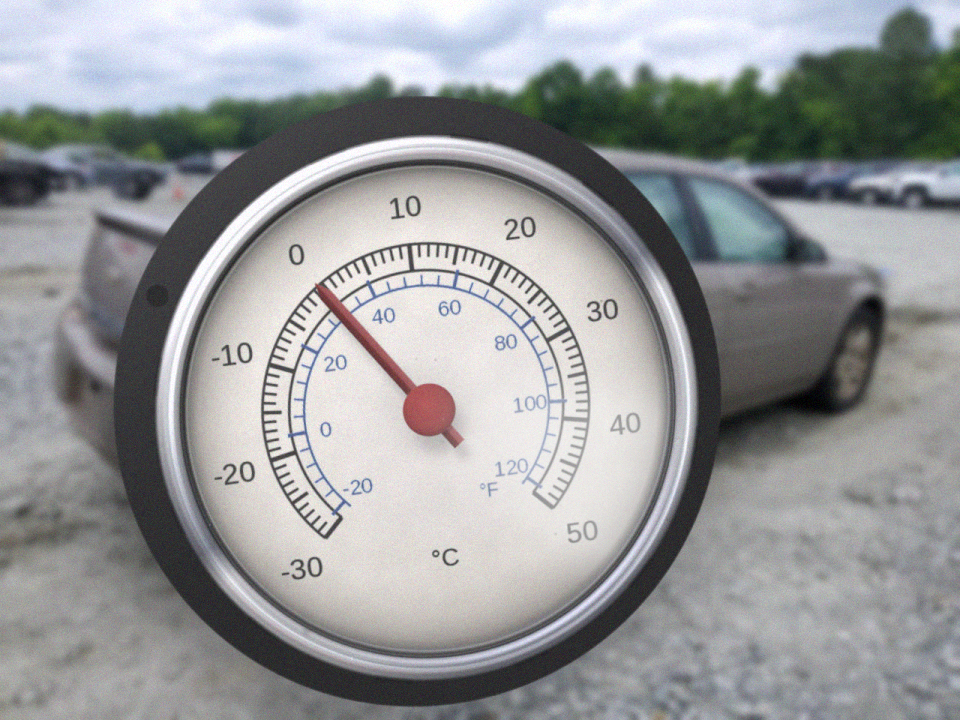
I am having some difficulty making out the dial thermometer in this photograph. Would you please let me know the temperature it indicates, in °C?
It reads -0.5 °C
